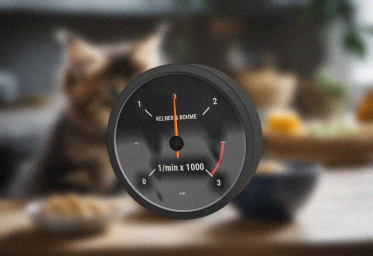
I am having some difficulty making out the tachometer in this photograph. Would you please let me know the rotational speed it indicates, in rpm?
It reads 1500 rpm
